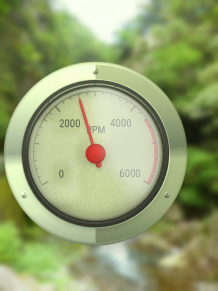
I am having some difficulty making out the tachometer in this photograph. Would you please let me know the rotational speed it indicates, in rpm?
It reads 2600 rpm
